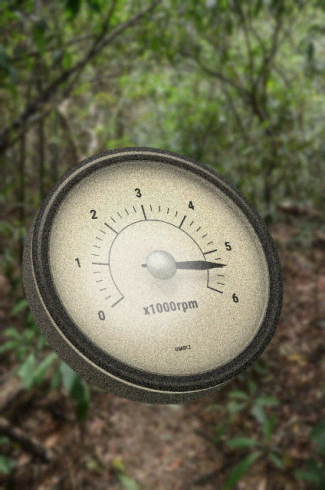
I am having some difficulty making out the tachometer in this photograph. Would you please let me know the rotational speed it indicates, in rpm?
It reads 5400 rpm
